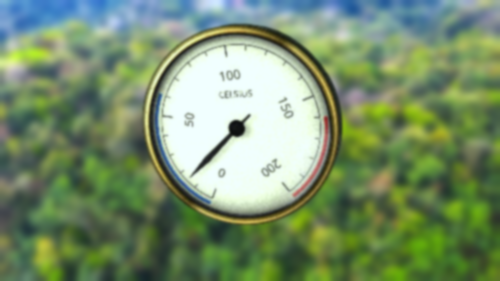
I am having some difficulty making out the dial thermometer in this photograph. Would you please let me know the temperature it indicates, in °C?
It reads 15 °C
